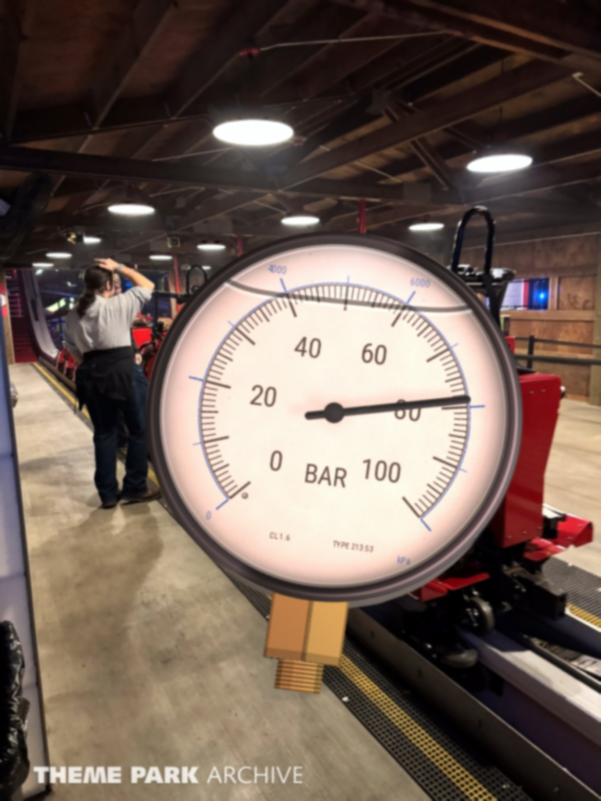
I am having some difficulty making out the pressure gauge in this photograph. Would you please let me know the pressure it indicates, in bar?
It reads 79 bar
